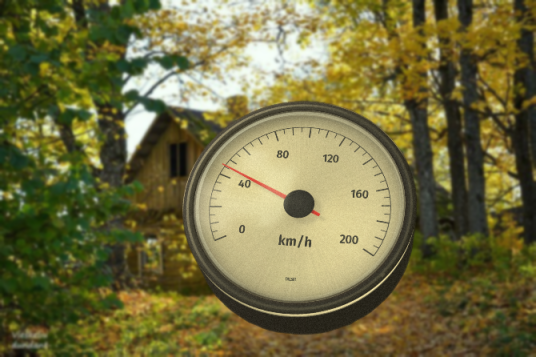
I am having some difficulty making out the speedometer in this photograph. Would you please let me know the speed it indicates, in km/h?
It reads 45 km/h
